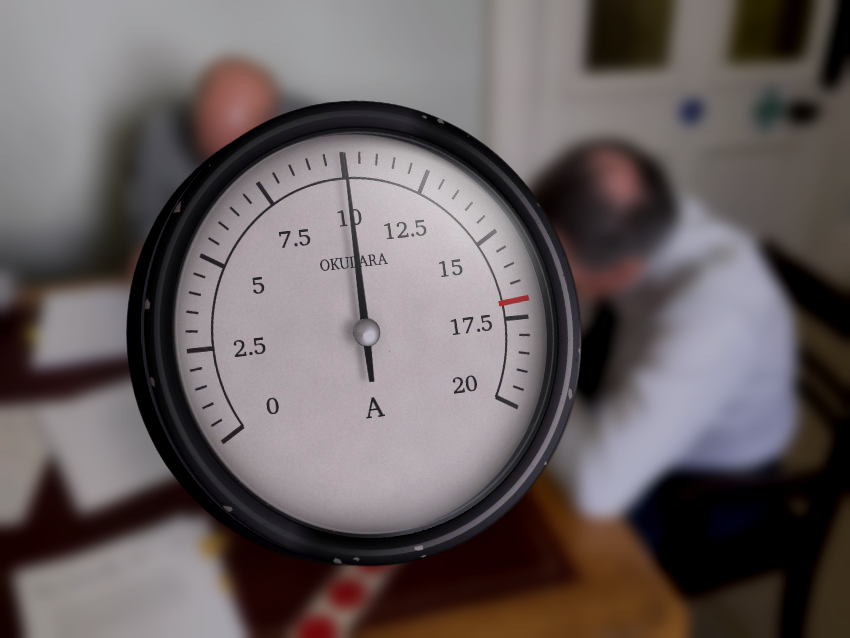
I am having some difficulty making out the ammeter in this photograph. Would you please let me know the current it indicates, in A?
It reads 10 A
